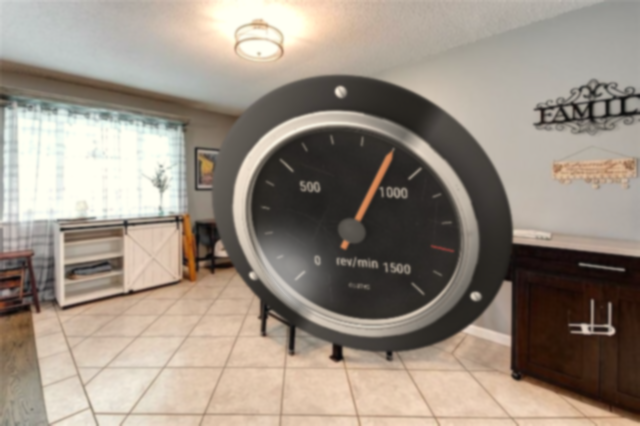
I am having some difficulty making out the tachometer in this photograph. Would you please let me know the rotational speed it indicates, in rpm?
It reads 900 rpm
